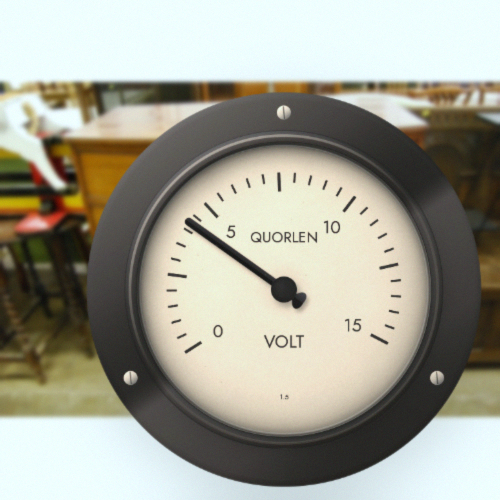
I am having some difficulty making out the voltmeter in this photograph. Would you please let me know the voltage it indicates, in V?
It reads 4.25 V
